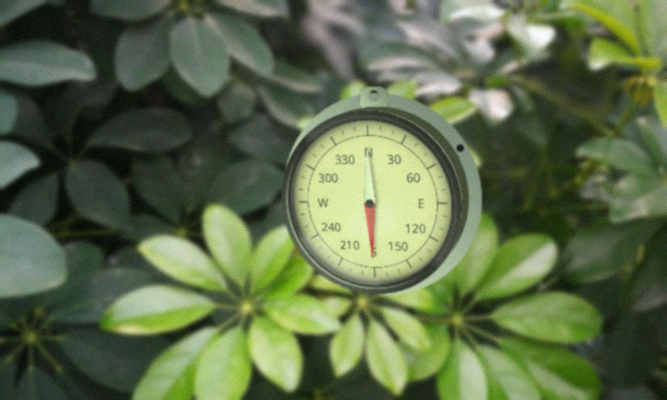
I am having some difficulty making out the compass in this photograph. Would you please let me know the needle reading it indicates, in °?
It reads 180 °
